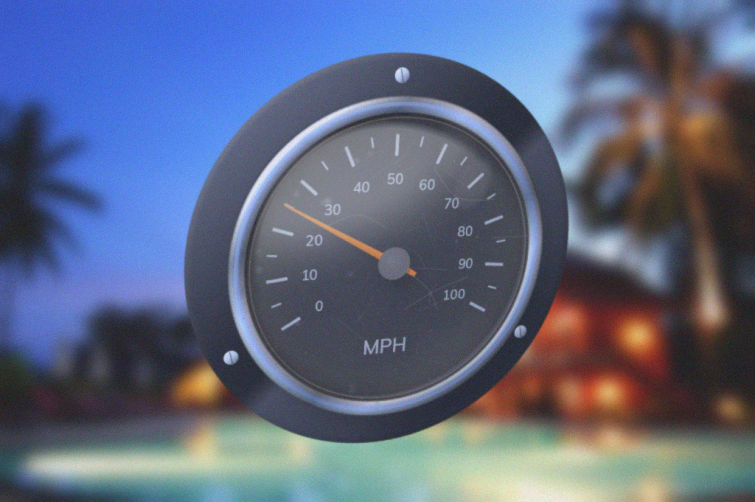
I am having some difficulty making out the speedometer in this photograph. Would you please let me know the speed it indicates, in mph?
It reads 25 mph
